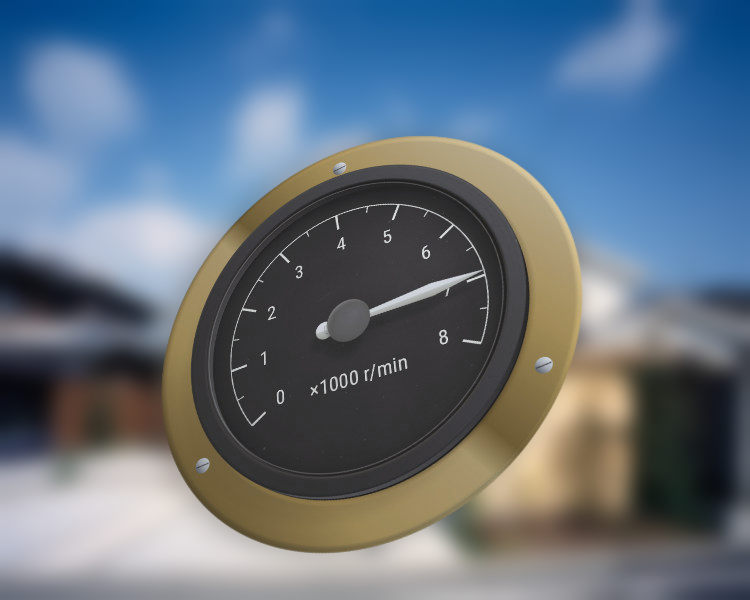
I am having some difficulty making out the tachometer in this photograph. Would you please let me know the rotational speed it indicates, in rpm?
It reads 7000 rpm
